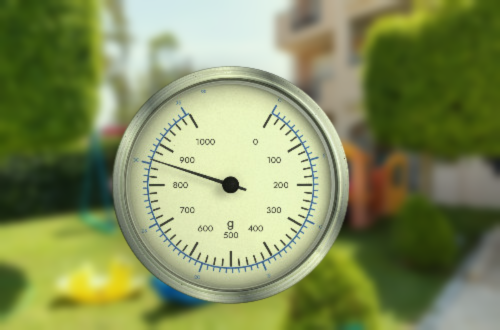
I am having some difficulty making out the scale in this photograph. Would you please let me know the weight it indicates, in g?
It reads 860 g
